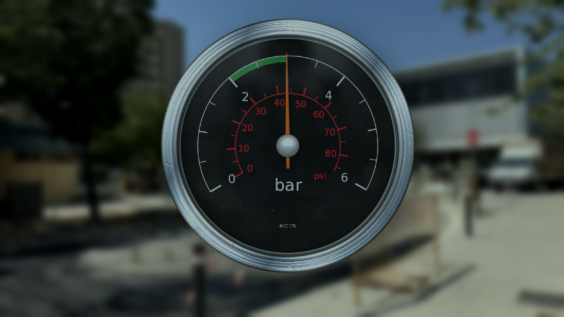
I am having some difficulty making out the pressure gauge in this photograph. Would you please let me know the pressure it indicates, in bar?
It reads 3 bar
